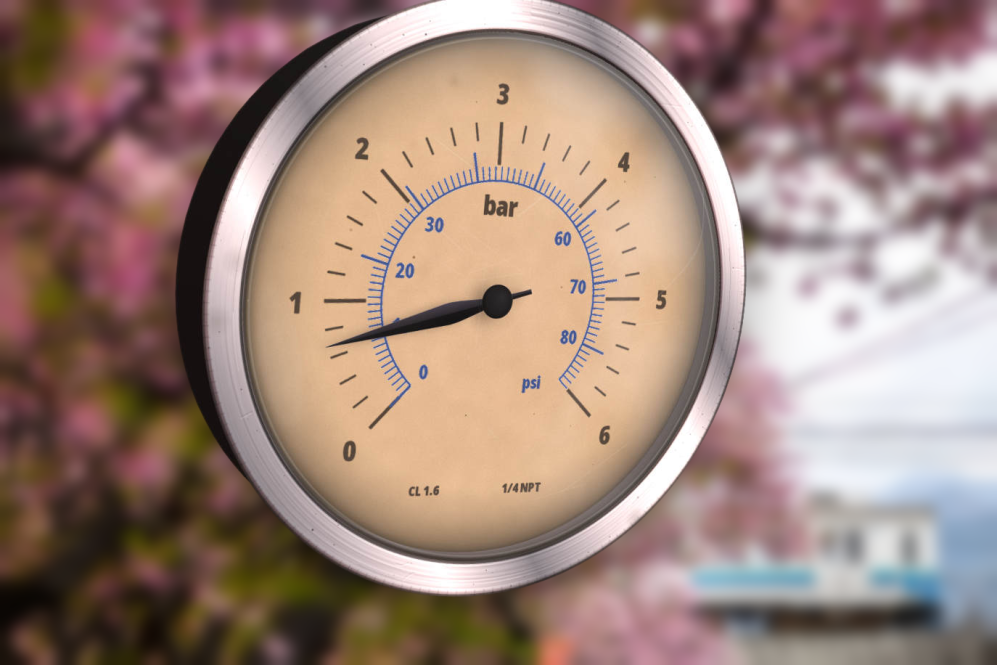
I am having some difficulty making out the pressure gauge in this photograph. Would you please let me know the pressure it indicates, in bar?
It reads 0.7 bar
